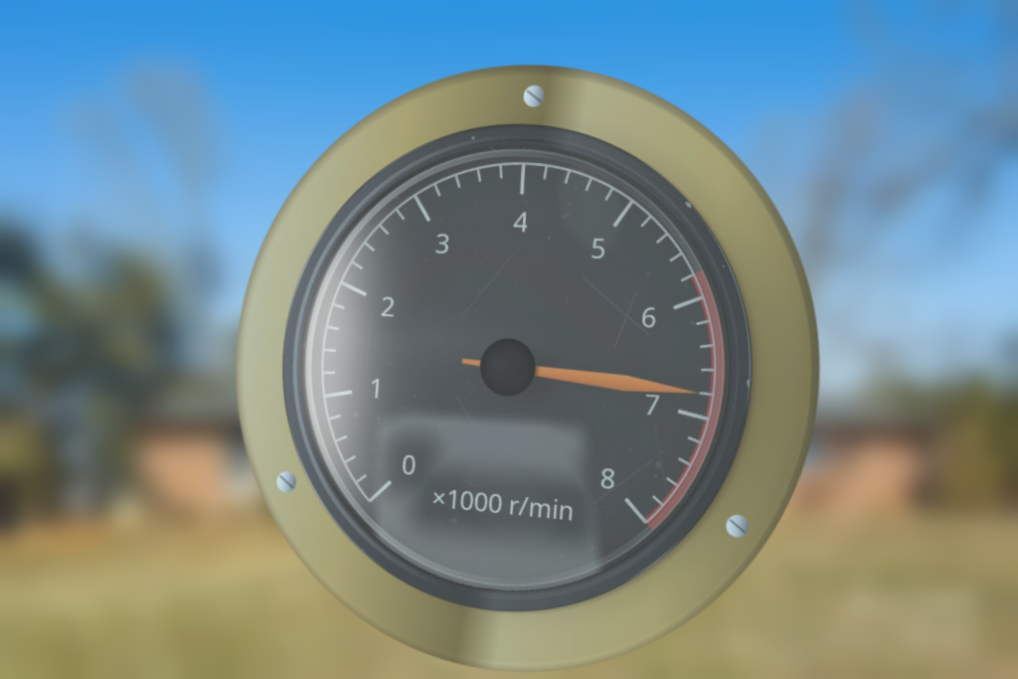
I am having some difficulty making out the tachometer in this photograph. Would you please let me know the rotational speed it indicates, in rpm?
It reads 6800 rpm
